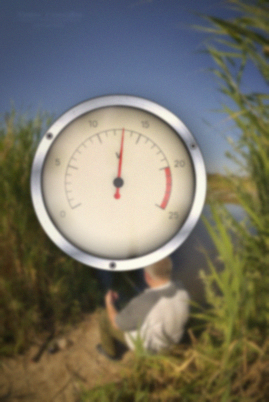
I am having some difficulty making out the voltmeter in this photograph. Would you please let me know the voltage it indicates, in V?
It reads 13 V
